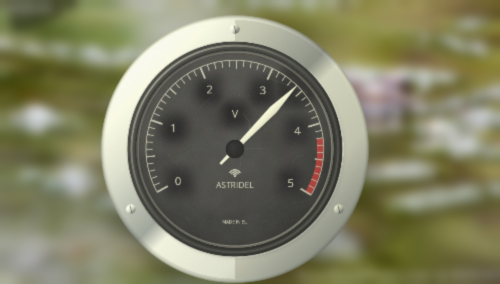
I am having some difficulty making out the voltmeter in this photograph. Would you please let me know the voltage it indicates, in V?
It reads 3.4 V
